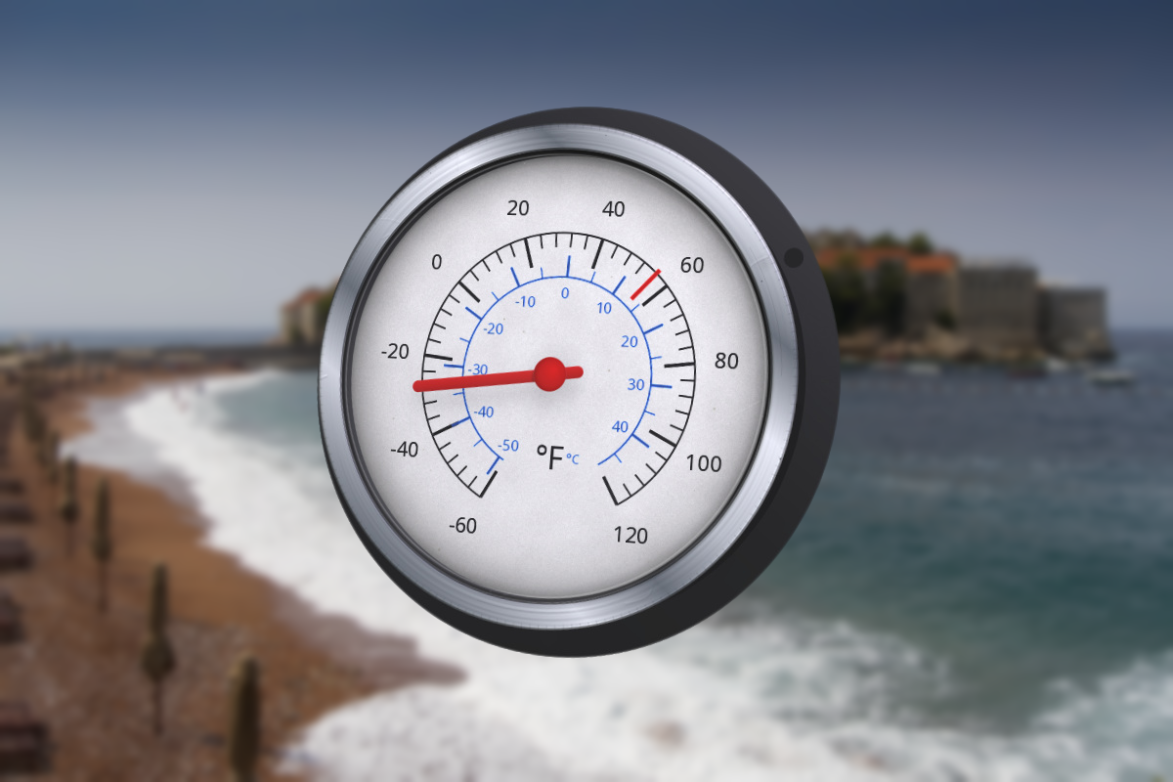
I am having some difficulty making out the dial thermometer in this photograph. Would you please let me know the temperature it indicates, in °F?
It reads -28 °F
